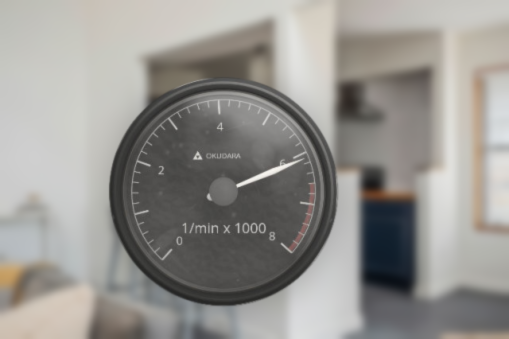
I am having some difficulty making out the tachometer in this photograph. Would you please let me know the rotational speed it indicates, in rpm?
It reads 6100 rpm
